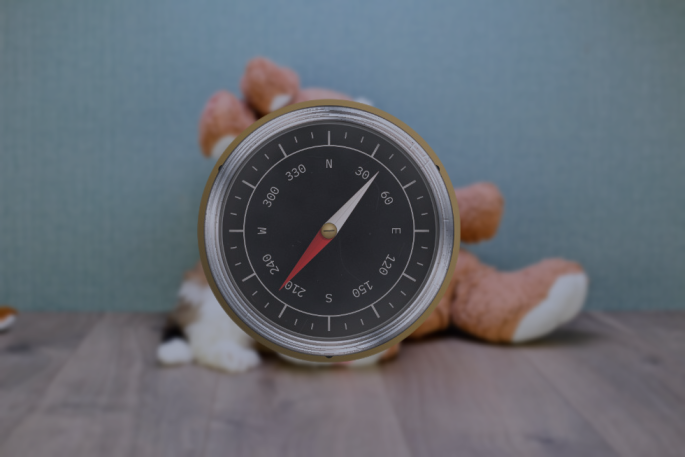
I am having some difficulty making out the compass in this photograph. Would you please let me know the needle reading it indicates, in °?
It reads 220 °
